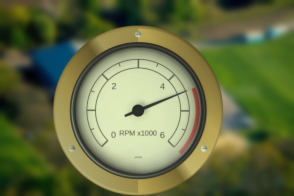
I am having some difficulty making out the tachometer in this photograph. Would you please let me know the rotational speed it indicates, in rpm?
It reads 4500 rpm
